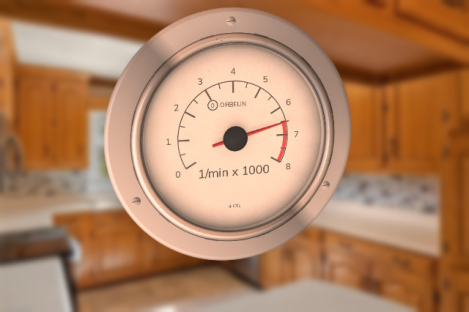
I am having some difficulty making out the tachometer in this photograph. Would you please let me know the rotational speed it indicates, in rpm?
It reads 6500 rpm
